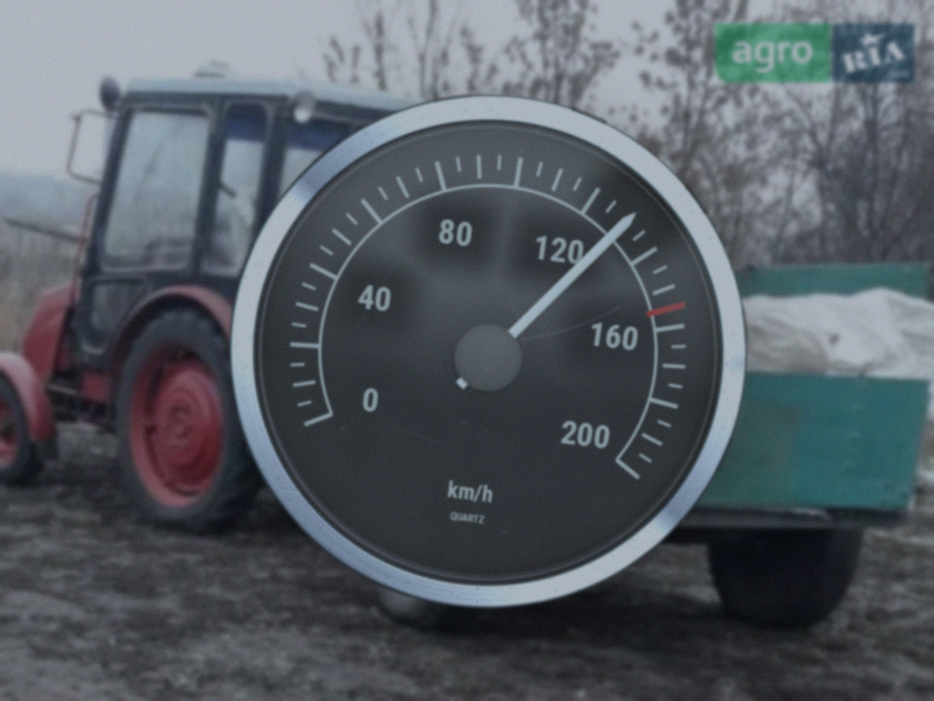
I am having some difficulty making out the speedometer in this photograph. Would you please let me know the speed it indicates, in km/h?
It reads 130 km/h
